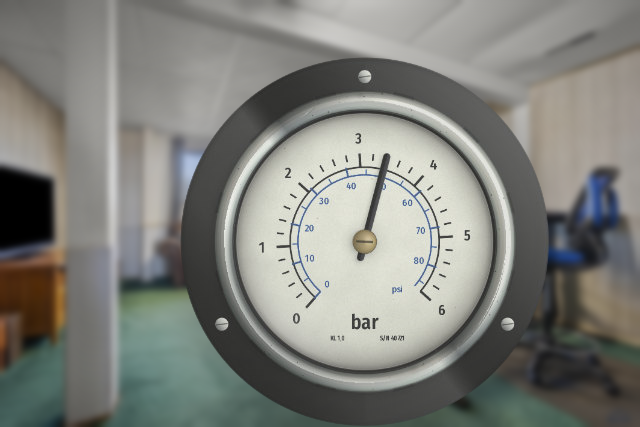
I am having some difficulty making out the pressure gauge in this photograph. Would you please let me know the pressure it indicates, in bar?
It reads 3.4 bar
